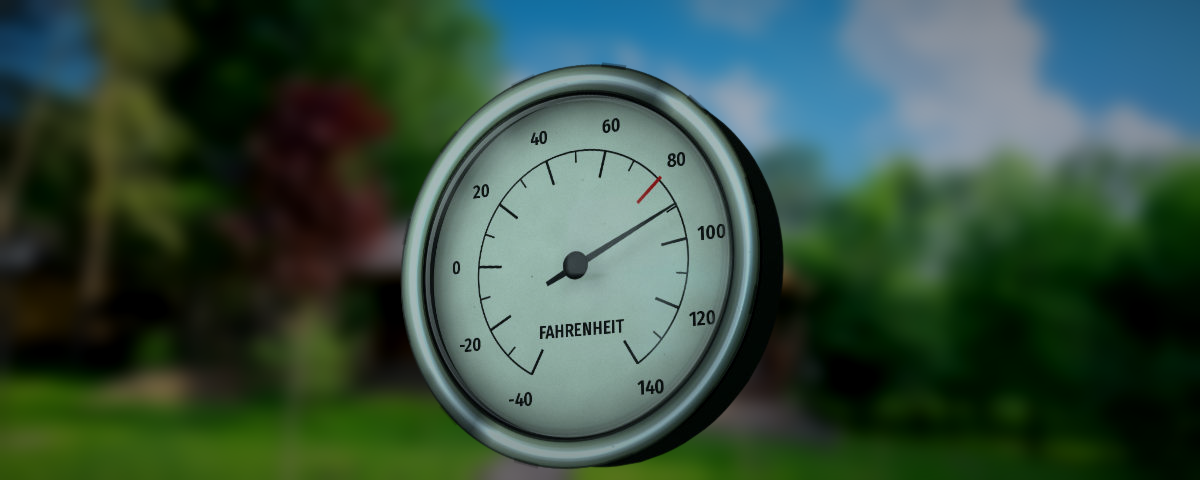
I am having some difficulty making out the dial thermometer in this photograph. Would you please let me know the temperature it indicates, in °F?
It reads 90 °F
